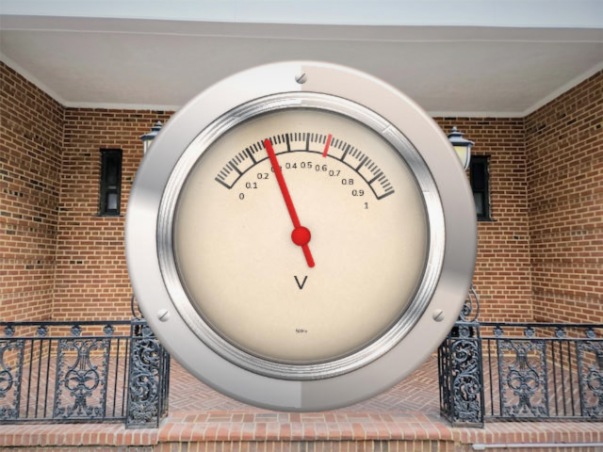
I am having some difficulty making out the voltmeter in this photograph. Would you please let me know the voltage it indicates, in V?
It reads 0.3 V
